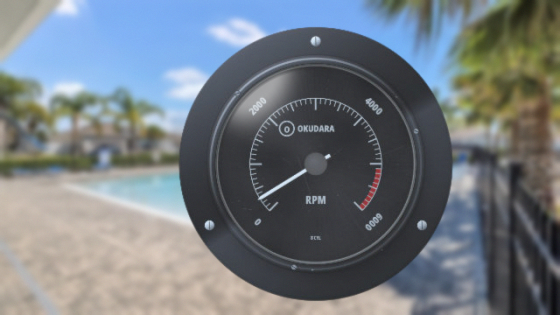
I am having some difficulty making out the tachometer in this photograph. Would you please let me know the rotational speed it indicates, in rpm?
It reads 300 rpm
